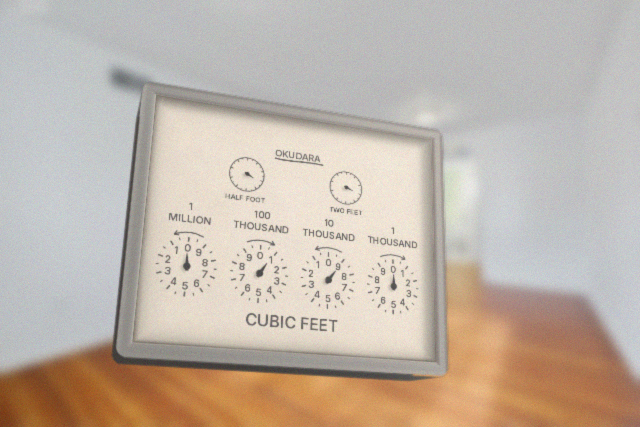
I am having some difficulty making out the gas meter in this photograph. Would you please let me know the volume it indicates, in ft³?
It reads 9000 ft³
